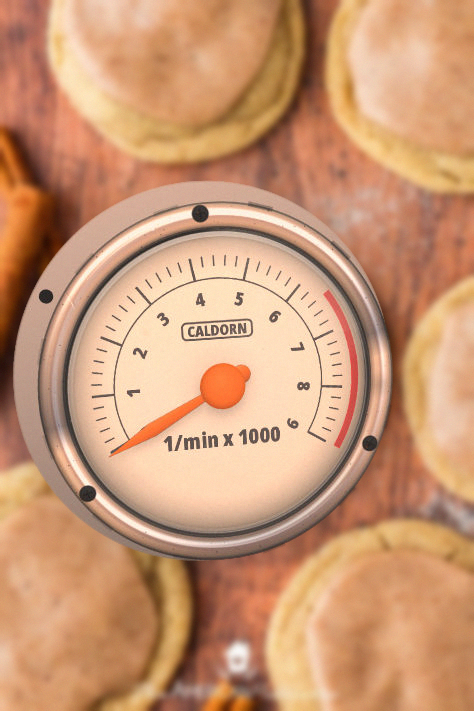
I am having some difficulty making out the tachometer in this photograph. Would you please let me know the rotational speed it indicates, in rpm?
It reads 0 rpm
